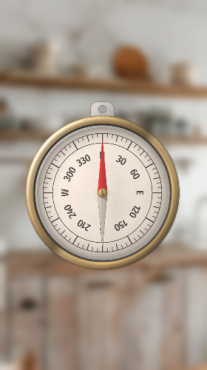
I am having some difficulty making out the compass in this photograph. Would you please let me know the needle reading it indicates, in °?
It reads 0 °
